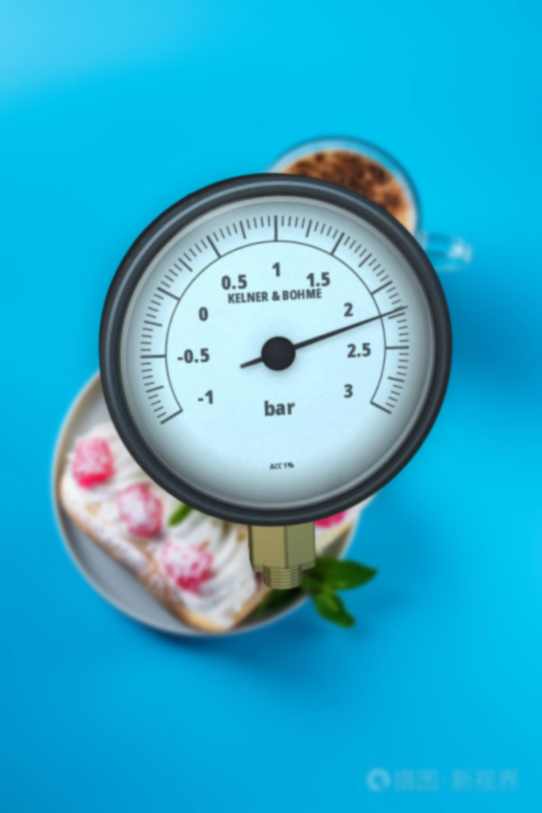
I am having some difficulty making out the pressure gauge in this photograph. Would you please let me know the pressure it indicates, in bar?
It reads 2.2 bar
